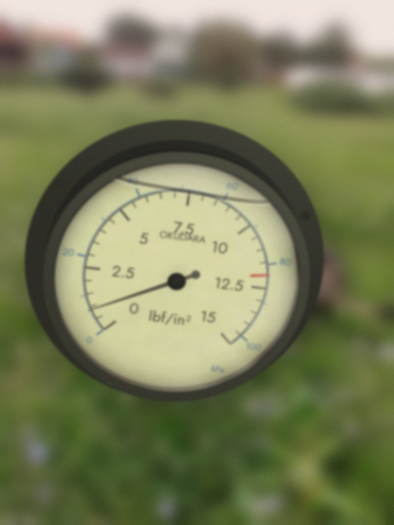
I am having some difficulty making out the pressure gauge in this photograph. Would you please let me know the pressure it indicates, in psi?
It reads 1 psi
